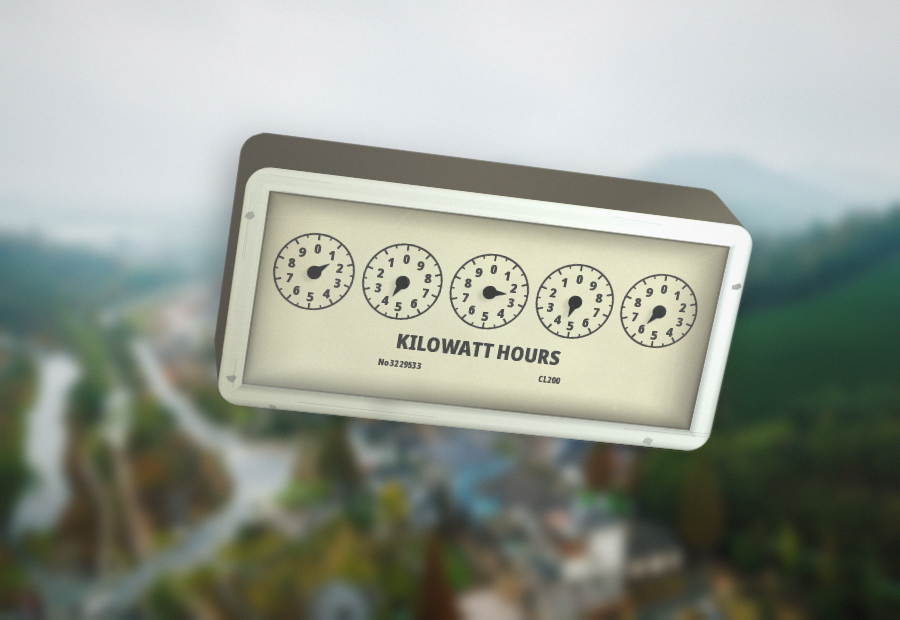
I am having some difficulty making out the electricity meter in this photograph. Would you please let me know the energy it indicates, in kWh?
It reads 14246 kWh
